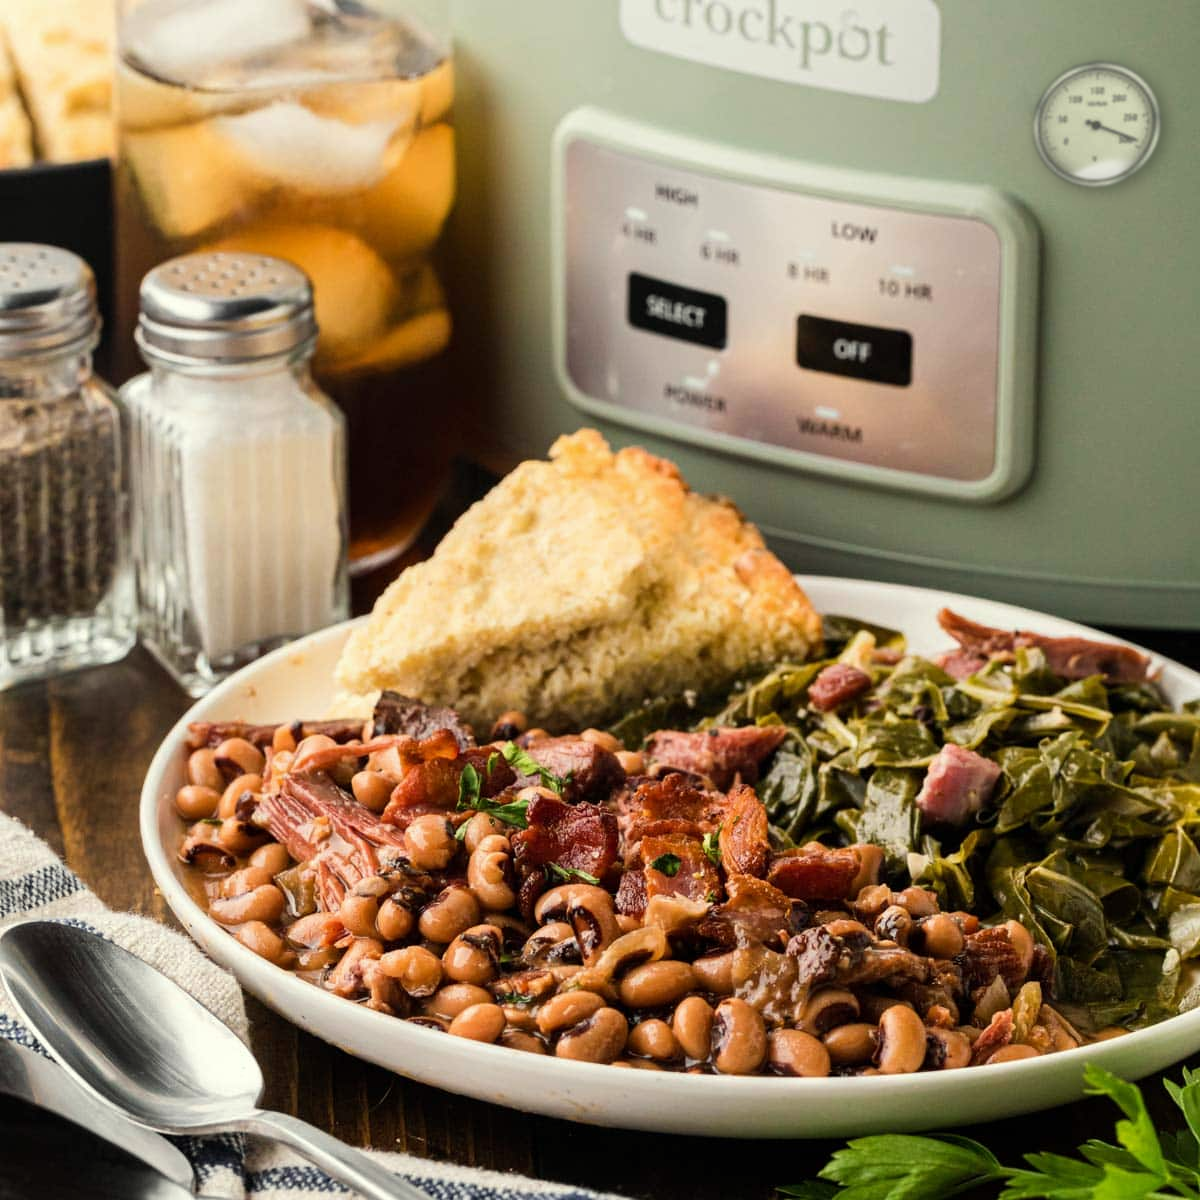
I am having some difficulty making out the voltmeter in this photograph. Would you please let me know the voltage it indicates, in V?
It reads 290 V
